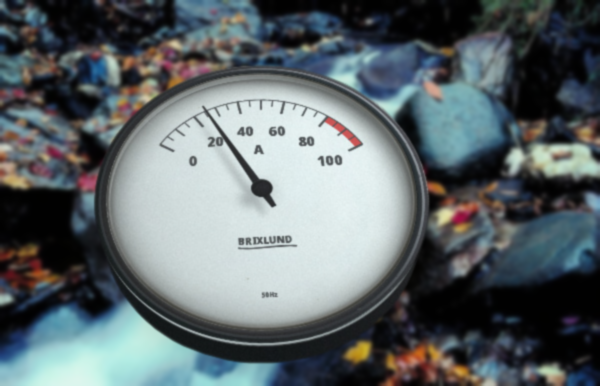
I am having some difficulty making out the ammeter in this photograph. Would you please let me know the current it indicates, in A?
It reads 25 A
